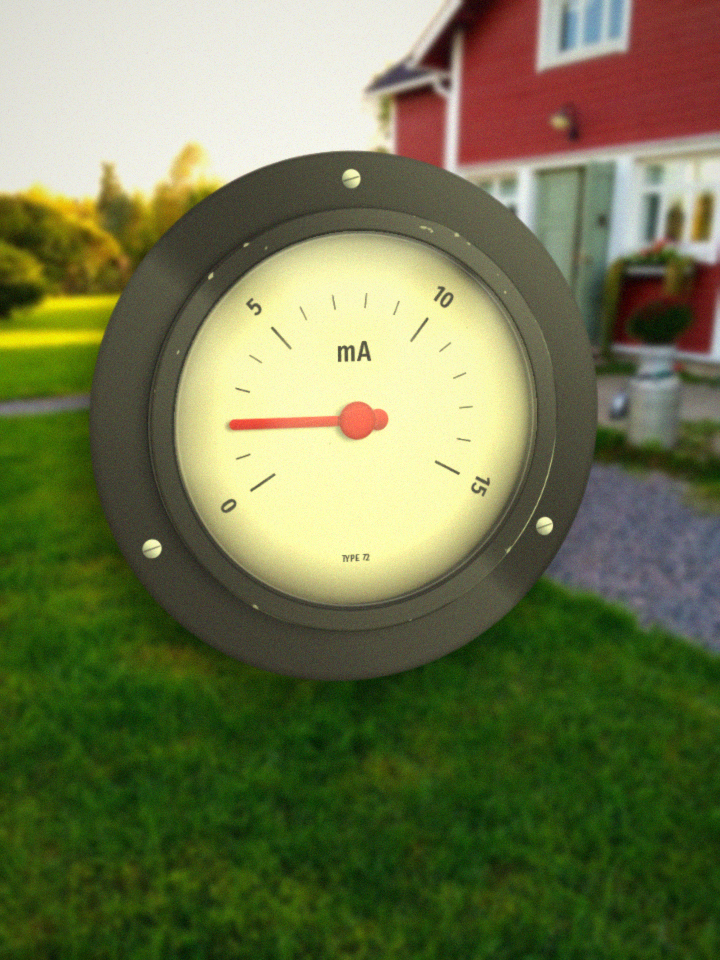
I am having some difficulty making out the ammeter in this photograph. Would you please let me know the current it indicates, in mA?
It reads 2 mA
